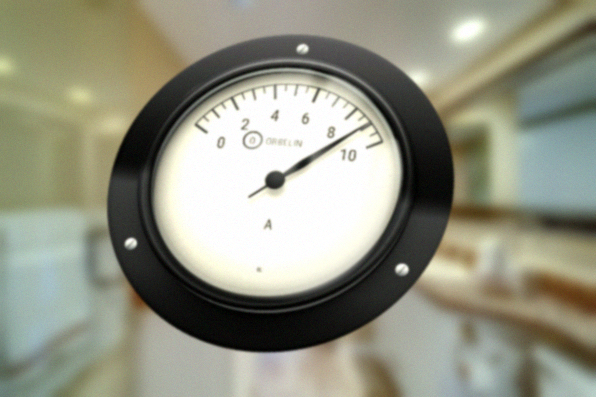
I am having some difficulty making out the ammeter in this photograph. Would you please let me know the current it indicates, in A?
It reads 9 A
